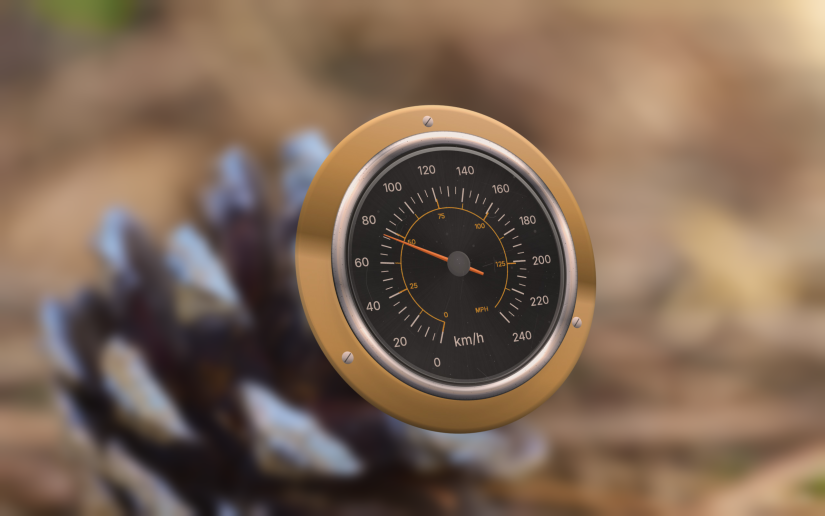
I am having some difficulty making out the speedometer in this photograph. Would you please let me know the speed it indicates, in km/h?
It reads 75 km/h
